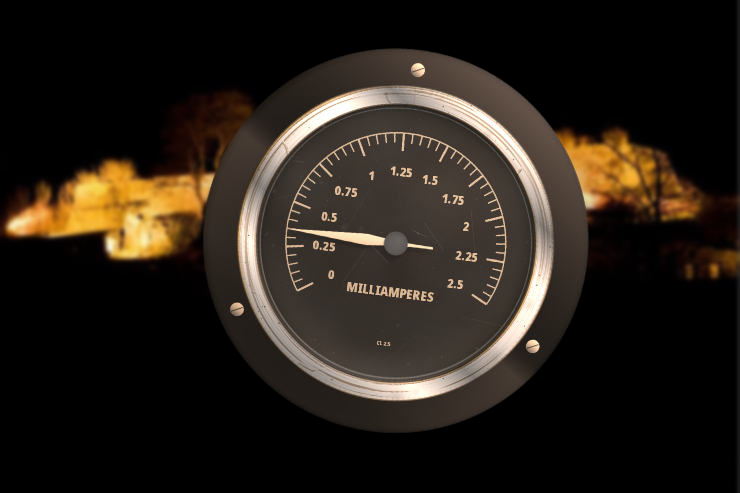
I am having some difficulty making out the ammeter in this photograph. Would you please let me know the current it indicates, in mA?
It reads 0.35 mA
